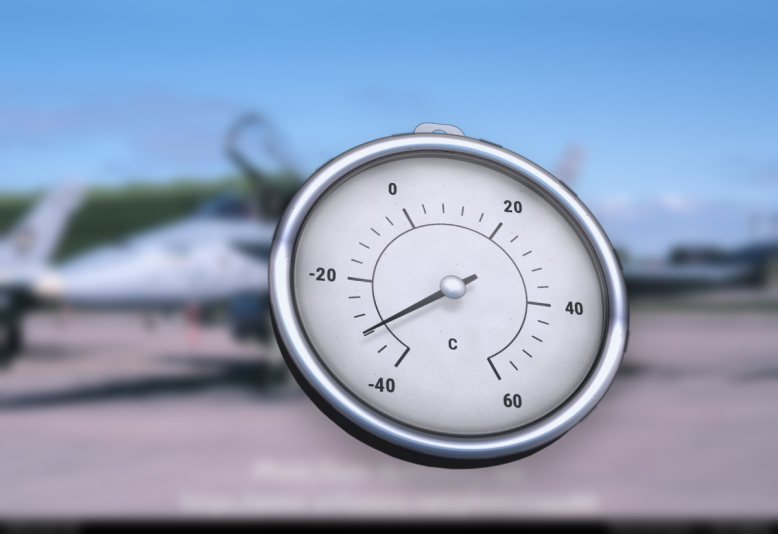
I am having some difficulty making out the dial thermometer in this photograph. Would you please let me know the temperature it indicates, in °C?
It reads -32 °C
